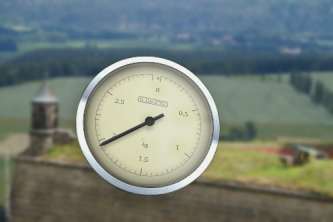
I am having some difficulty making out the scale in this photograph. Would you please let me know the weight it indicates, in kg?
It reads 1.95 kg
